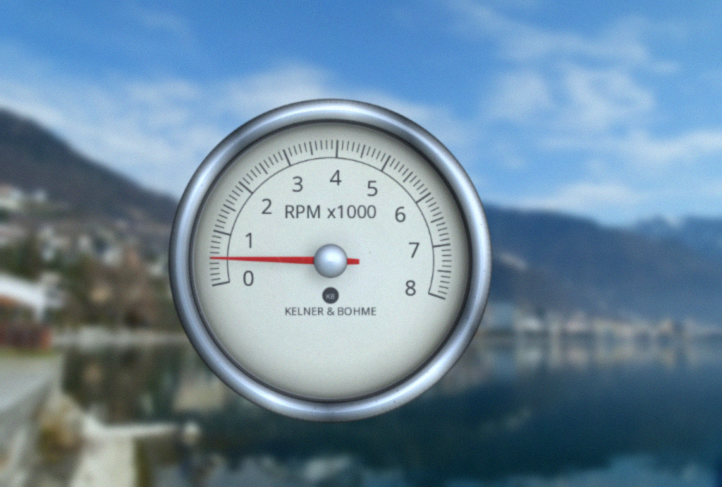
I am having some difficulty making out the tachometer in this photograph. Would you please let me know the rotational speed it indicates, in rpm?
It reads 500 rpm
